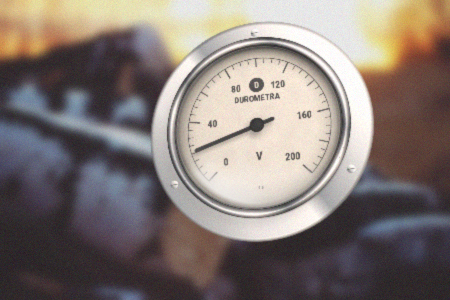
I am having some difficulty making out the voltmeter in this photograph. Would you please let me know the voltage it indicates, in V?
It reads 20 V
